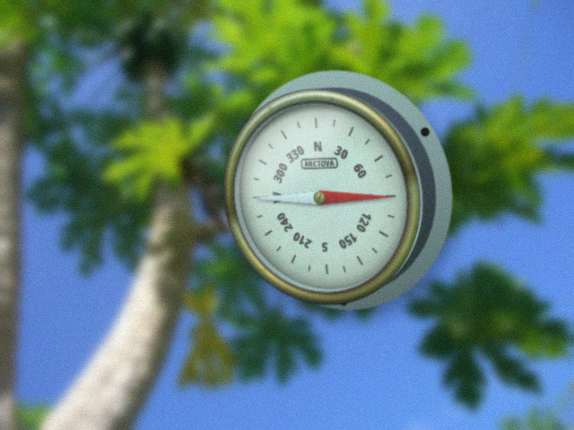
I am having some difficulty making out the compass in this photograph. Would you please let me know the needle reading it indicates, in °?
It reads 90 °
